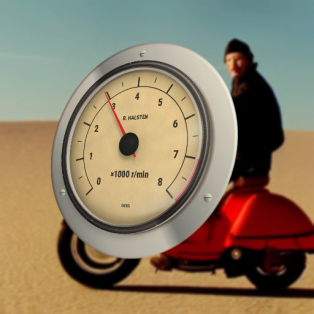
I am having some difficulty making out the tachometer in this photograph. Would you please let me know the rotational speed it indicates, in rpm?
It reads 3000 rpm
